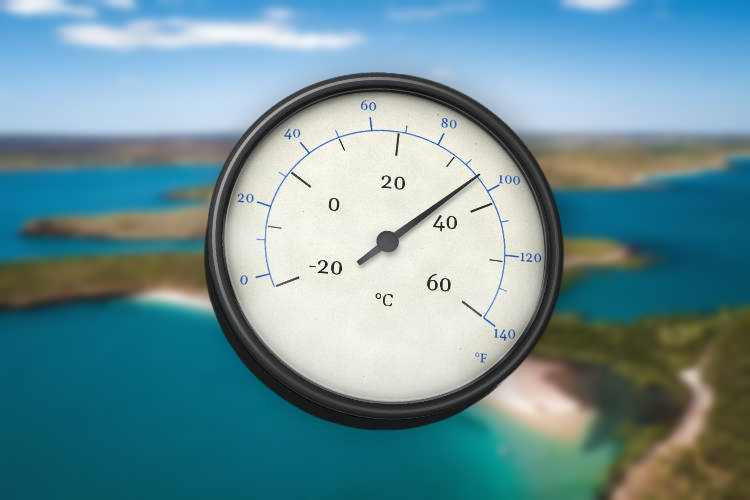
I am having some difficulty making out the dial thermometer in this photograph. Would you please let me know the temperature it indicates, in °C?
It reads 35 °C
